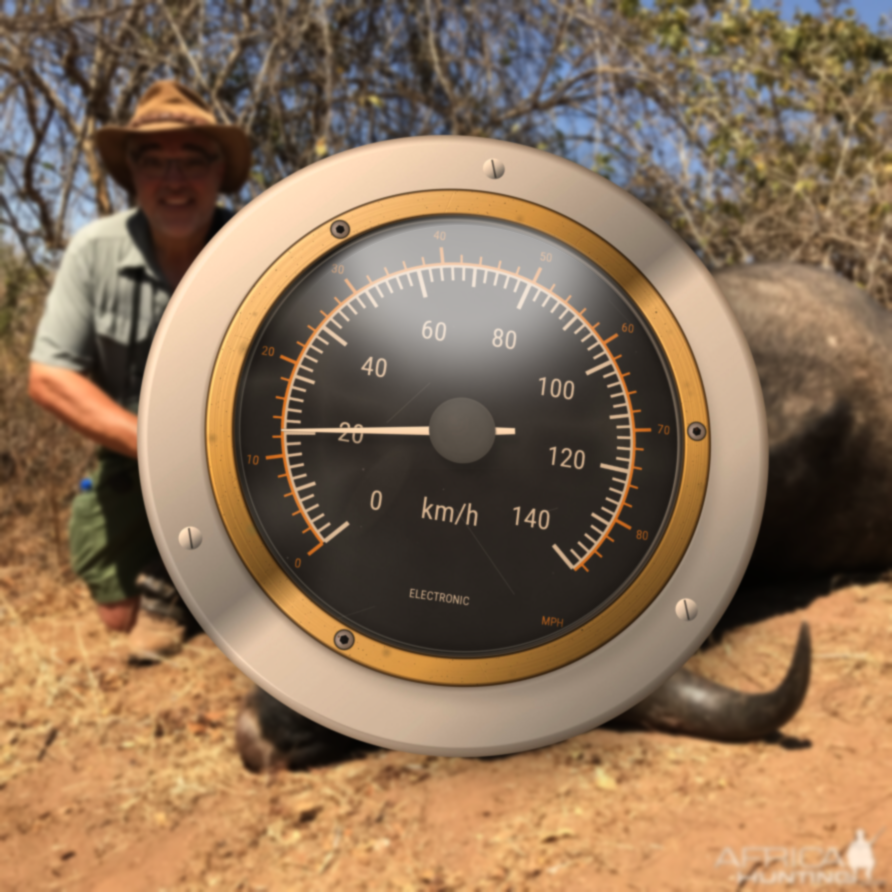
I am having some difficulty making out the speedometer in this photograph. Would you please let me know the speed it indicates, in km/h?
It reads 20 km/h
